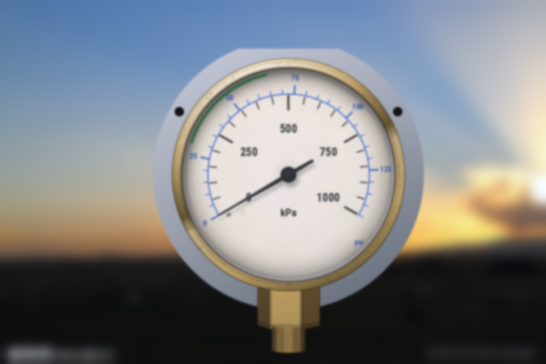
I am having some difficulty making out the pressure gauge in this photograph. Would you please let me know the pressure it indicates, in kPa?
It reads 0 kPa
